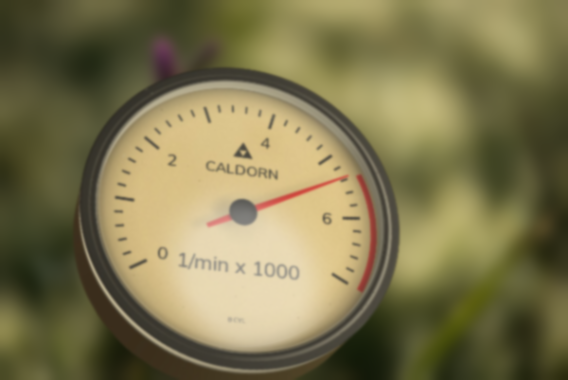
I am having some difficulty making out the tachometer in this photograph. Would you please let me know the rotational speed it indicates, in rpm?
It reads 5400 rpm
